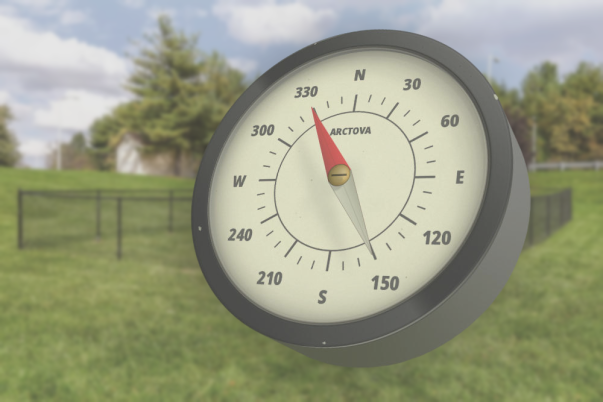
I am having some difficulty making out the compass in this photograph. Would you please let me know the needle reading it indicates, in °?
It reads 330 °
